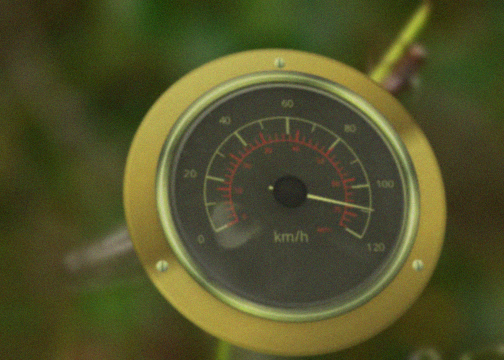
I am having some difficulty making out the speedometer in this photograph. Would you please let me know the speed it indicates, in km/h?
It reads 110 km/h
